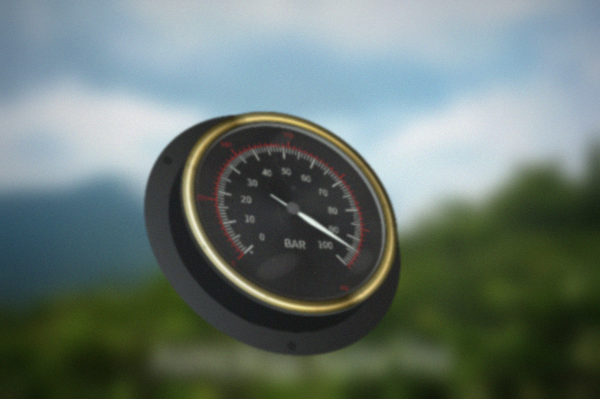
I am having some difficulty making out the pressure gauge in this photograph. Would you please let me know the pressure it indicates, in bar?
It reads 95 bar
